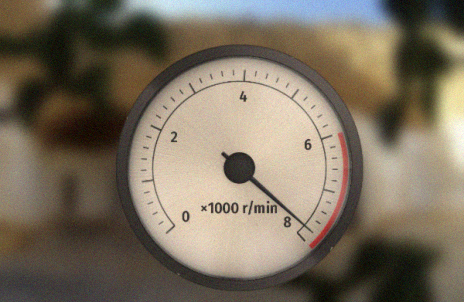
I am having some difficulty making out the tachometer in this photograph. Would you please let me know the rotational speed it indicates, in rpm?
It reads 7800 rpm
